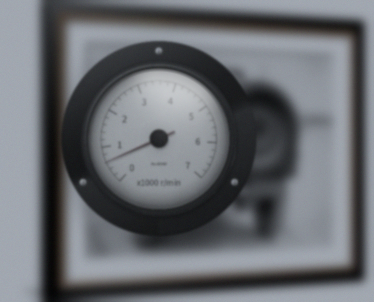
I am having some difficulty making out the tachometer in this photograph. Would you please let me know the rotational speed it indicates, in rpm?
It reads 600 rpm
